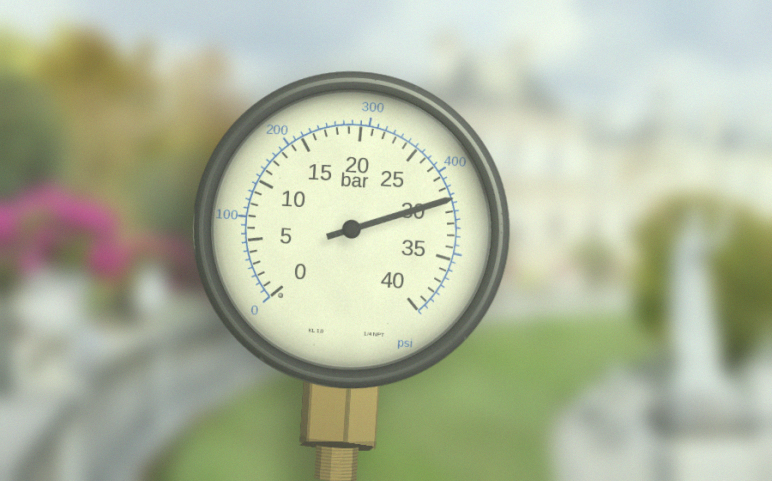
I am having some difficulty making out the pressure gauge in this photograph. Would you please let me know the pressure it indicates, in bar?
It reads 30 bar
